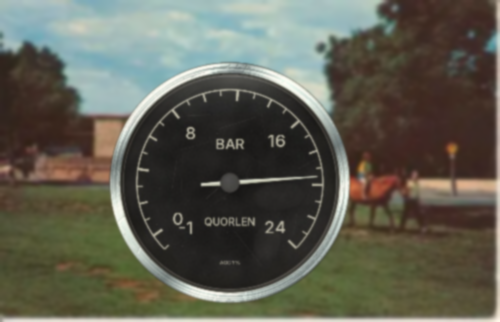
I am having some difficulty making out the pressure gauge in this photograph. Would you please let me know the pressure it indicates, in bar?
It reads 19.5 bar
